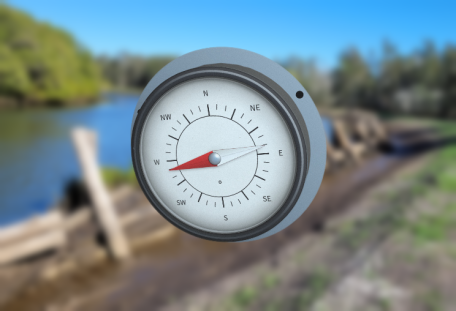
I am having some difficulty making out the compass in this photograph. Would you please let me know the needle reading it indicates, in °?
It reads 260 °
